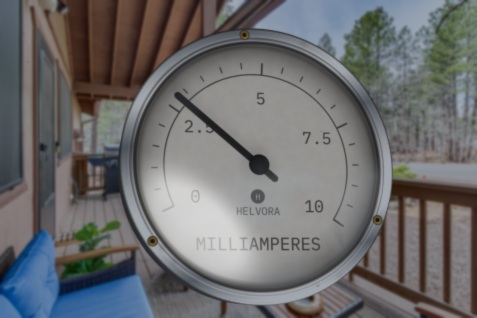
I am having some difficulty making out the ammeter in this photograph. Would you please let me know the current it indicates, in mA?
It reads 2.75 mA
